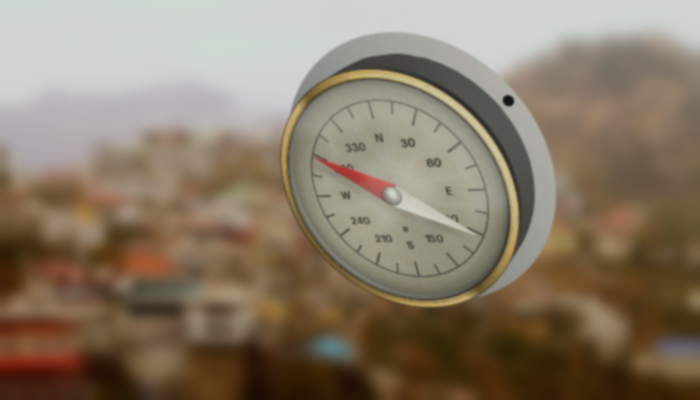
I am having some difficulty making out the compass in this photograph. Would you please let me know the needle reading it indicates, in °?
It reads 300 °
